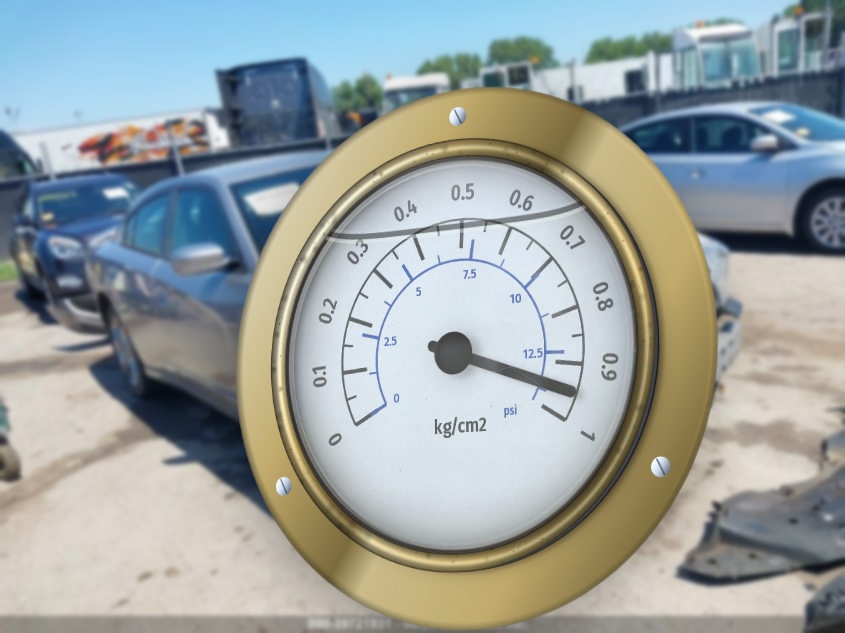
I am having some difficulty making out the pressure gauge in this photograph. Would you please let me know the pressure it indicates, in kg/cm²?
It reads 0.95 kg/cm²
